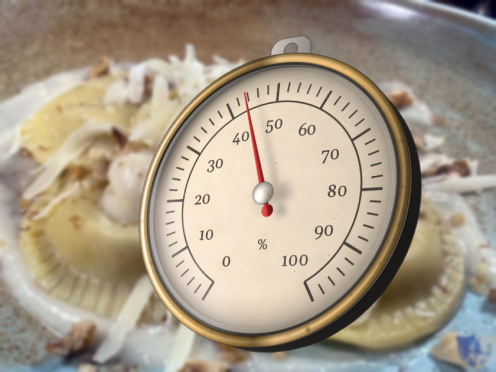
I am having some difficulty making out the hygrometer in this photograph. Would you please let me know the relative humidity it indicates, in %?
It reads 44 %
